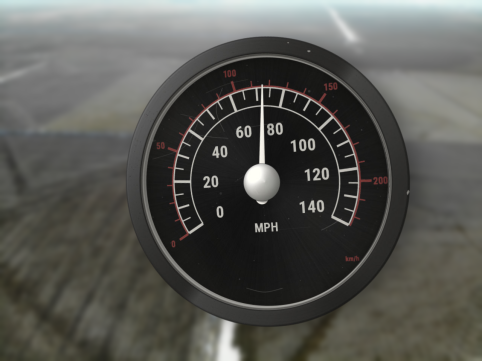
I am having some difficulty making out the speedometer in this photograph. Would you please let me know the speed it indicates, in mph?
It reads 72.5 mph
